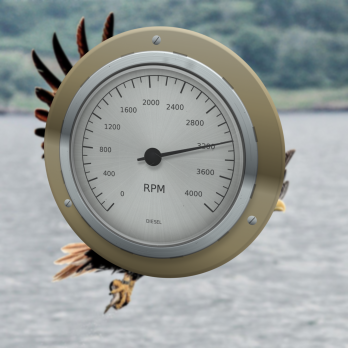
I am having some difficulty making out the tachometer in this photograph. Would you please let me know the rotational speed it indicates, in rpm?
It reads 3200 rpm
